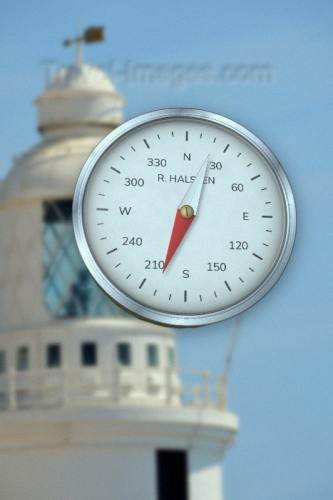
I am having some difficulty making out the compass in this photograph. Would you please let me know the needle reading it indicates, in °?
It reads 200 °
